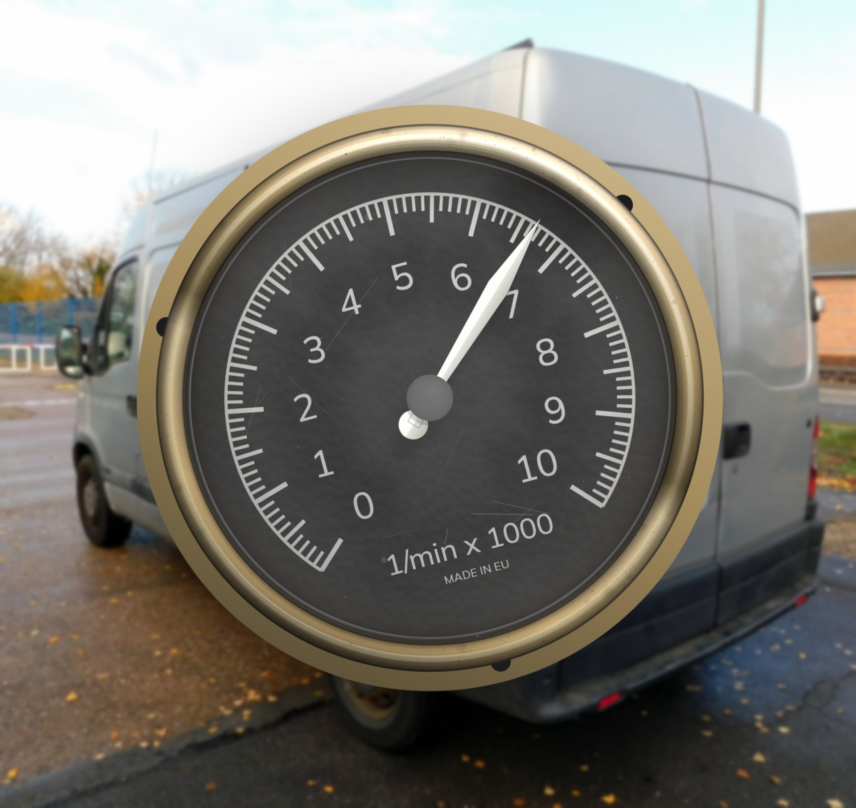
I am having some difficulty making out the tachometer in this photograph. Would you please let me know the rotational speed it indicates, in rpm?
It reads 6650 rpm
